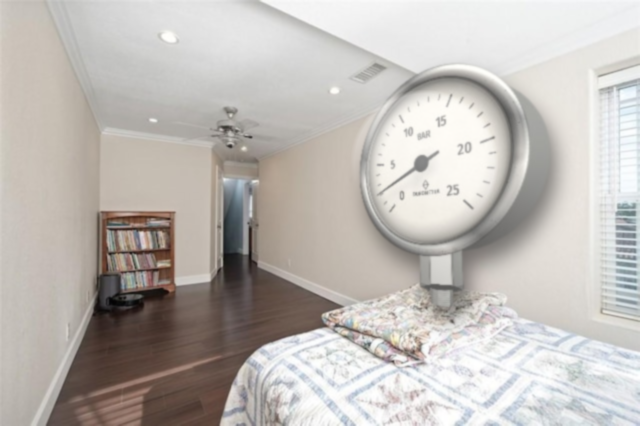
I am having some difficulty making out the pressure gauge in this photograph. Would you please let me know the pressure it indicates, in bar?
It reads 2 bar
